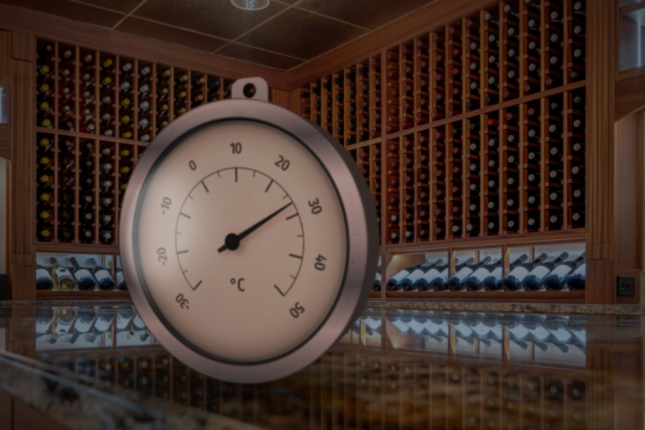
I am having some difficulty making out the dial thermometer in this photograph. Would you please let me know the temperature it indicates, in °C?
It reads 27.5 °C
